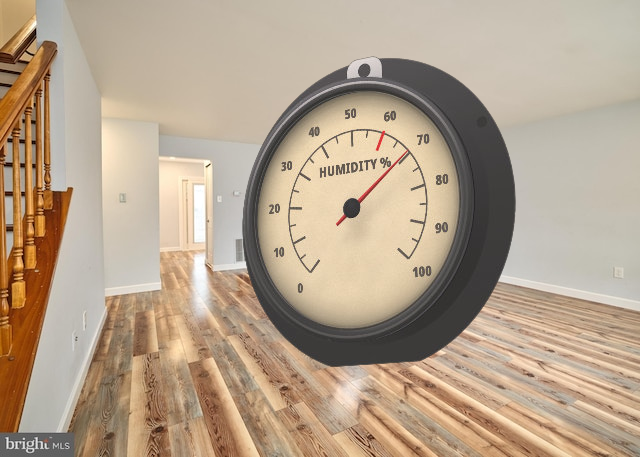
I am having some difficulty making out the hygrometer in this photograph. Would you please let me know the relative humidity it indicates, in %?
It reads 70 %
